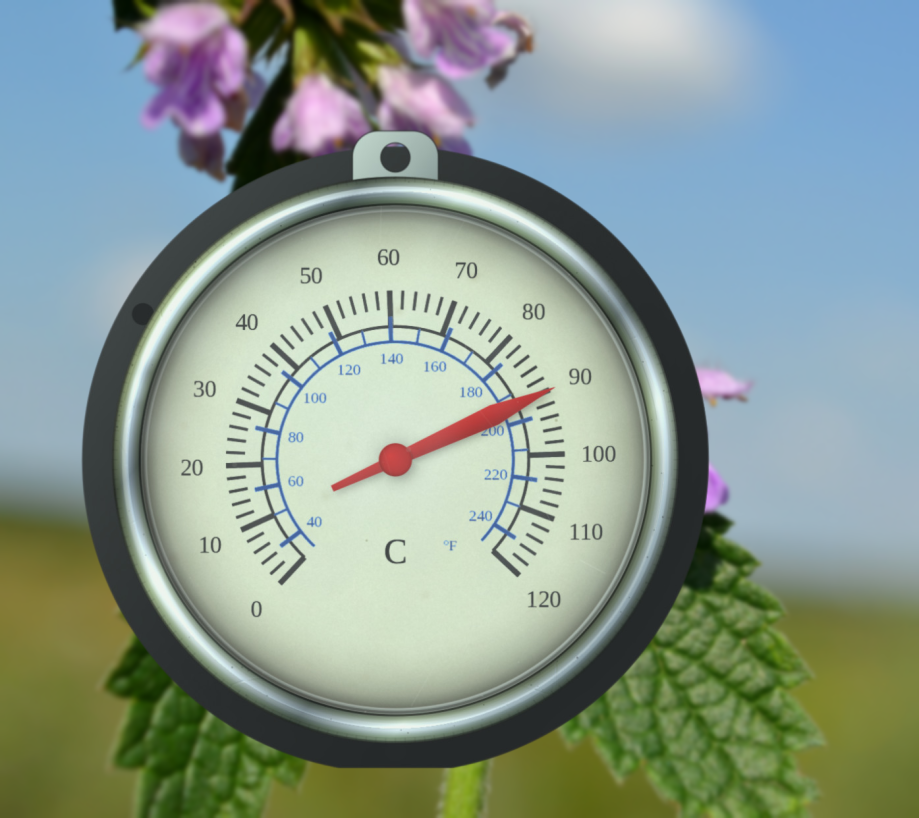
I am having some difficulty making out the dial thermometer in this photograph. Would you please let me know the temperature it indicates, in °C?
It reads 90 °C
